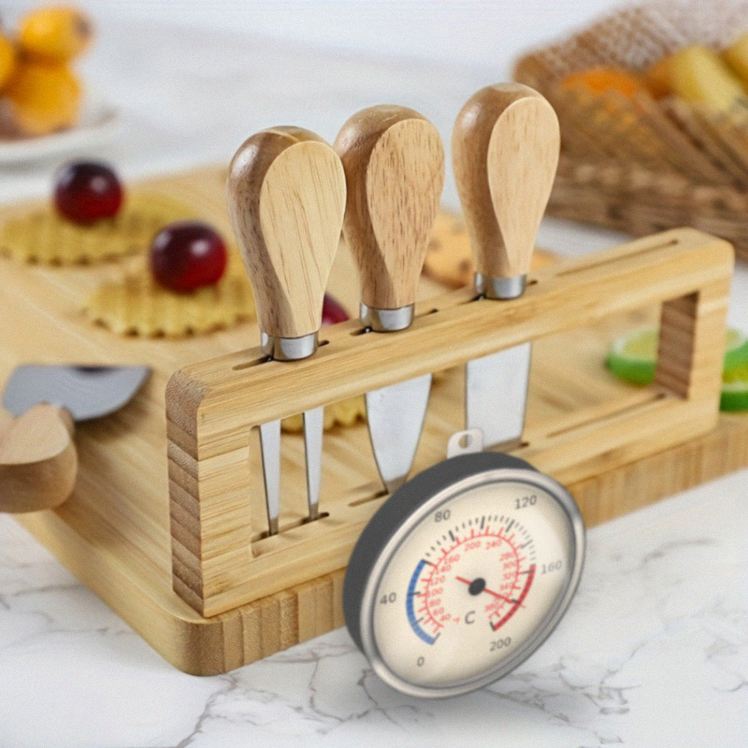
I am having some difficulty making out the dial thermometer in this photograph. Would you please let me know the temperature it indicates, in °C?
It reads 180 °C
